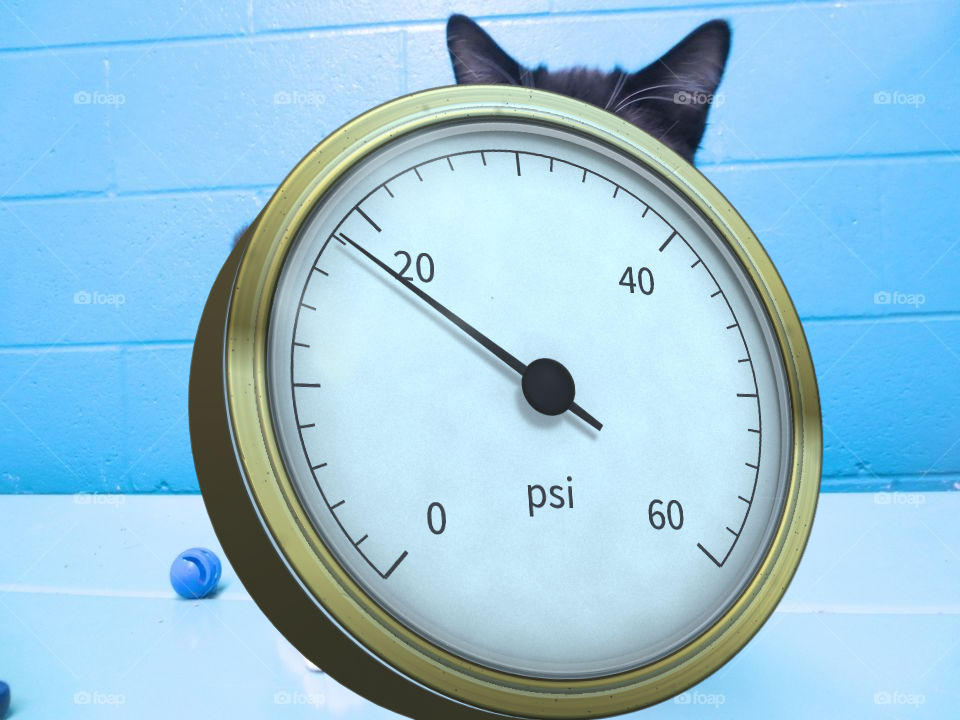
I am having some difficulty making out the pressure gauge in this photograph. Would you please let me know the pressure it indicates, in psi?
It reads 18 psi
